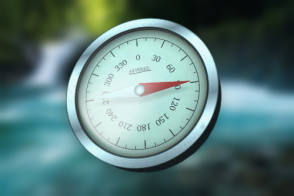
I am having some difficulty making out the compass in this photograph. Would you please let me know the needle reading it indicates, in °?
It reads 90 °
